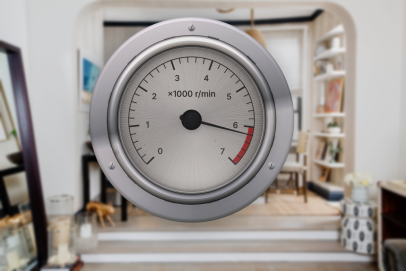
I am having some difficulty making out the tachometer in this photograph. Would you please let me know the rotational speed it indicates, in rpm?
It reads 6200 rpm
